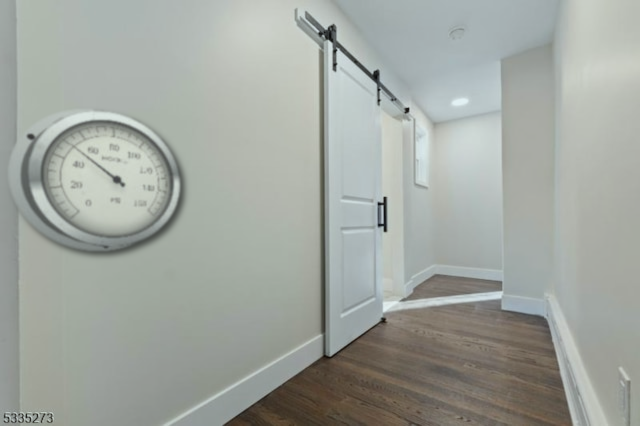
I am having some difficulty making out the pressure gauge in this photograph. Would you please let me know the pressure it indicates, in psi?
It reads 50 psi
